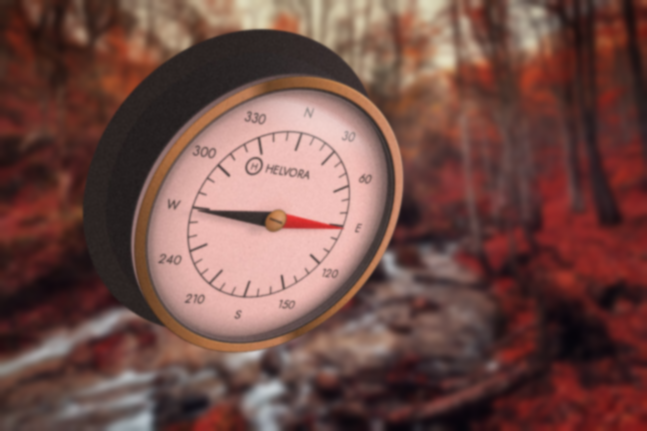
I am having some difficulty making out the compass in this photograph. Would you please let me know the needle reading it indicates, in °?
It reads 90 °
